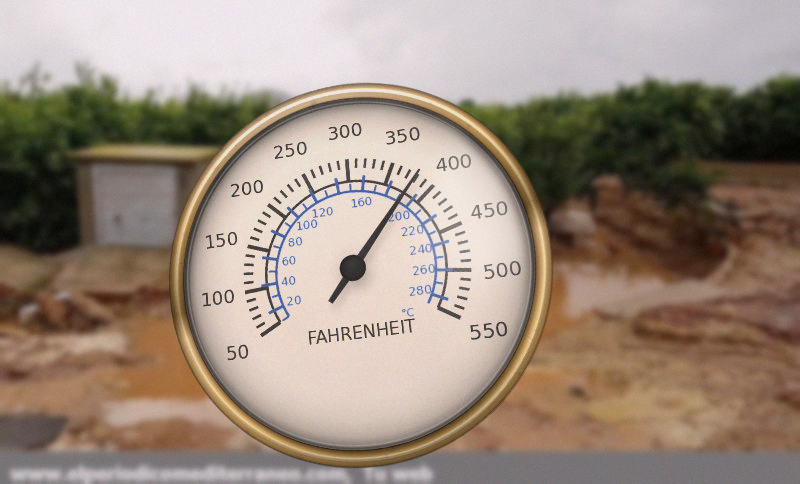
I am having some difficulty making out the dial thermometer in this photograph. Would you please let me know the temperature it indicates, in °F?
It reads 380 °F
